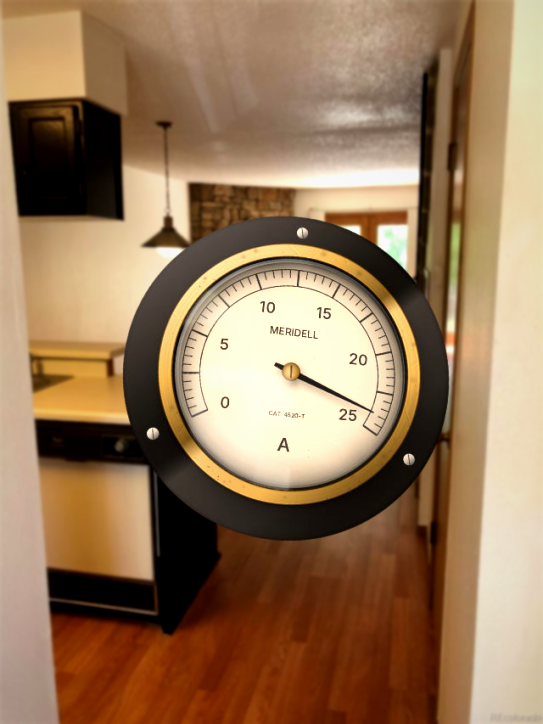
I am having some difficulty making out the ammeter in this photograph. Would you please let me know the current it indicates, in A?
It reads 24 A
